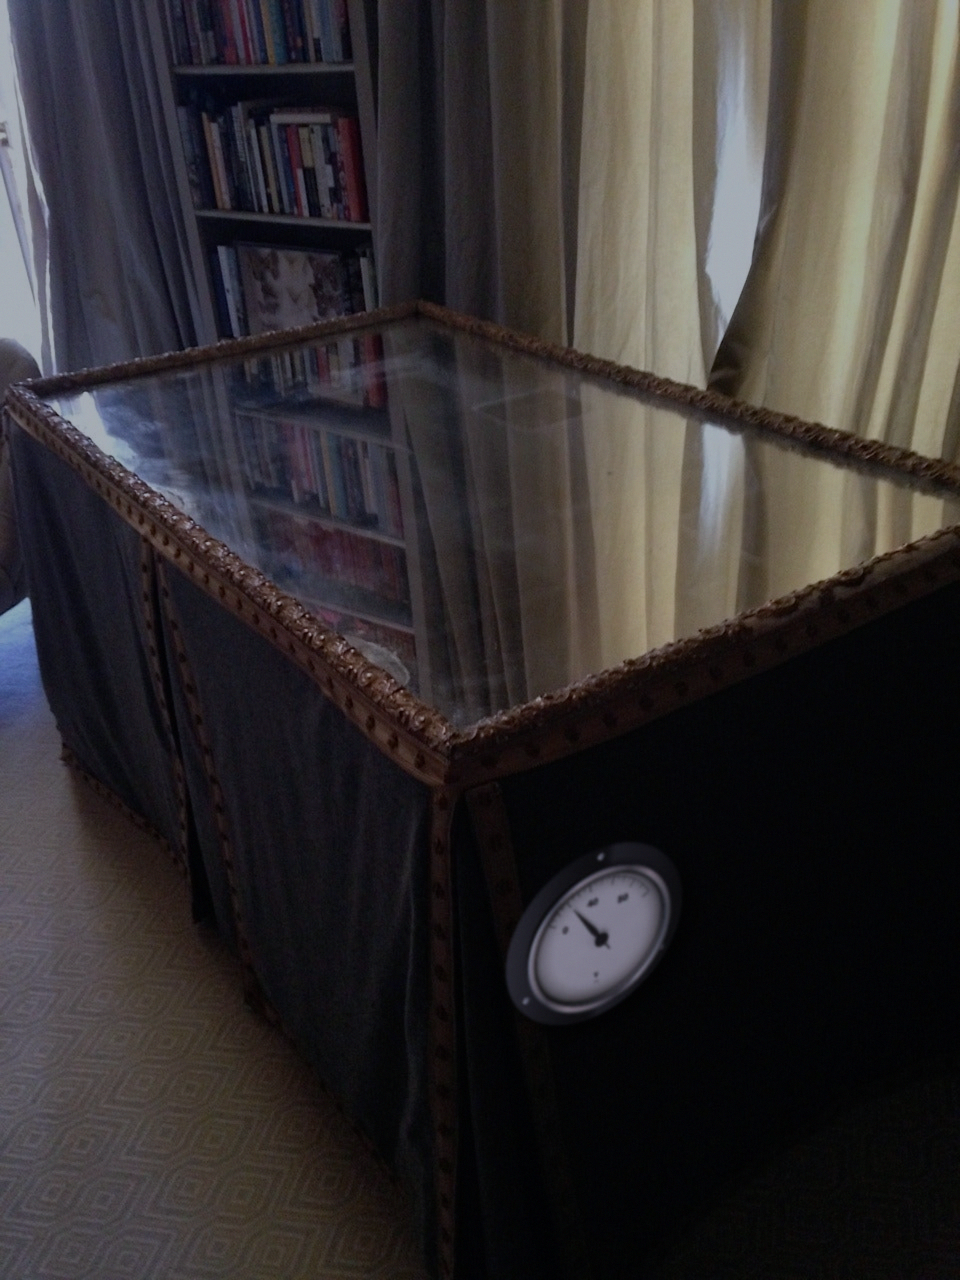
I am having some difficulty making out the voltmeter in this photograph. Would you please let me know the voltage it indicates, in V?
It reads 20 V
